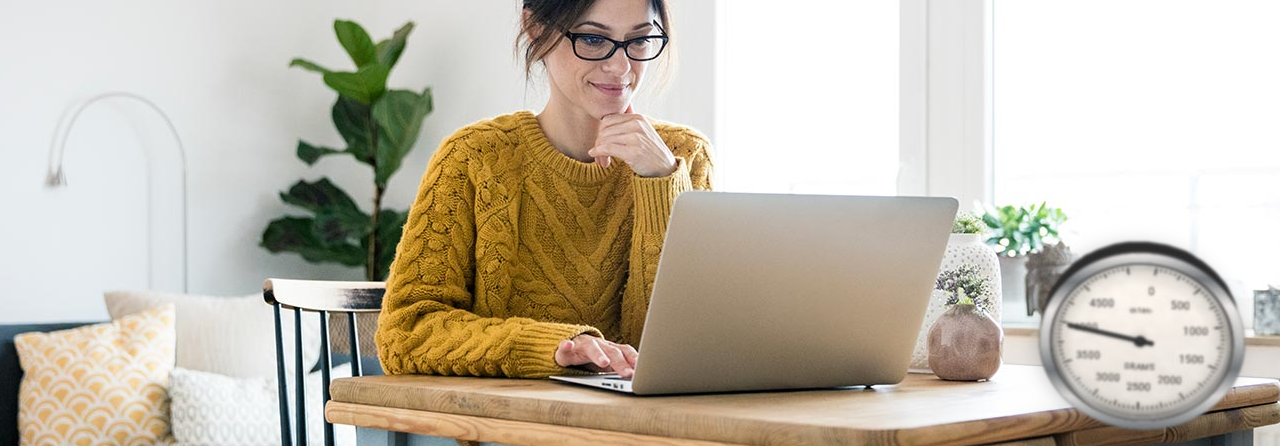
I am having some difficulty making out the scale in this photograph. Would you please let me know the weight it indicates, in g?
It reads 4000 g
